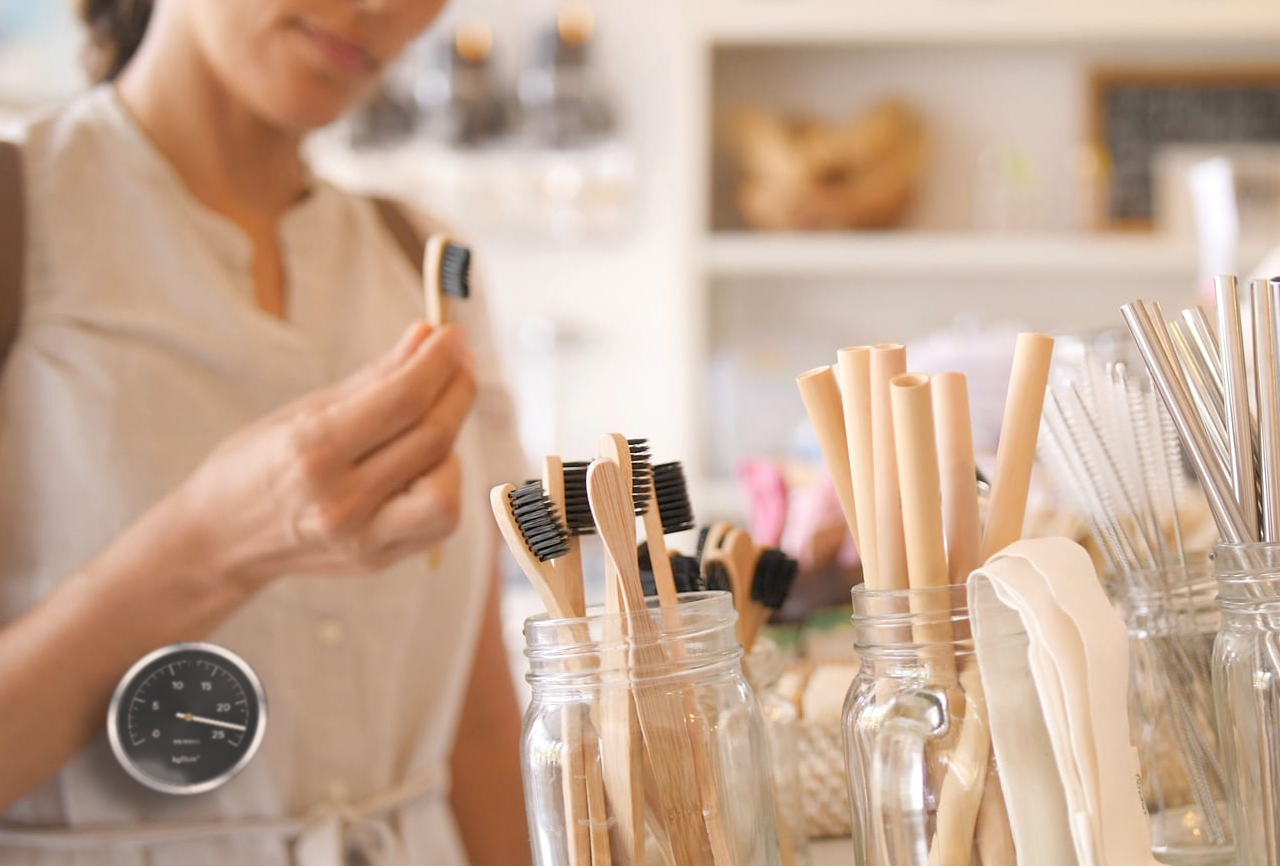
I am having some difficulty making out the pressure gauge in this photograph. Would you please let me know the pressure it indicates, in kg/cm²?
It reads 23 kg/cm²
